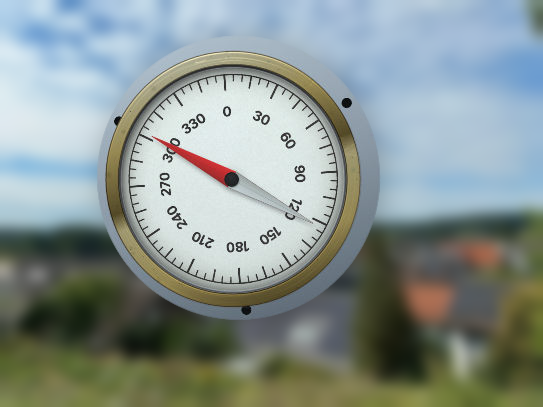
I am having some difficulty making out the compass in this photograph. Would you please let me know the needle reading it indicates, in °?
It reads 302.5 °
